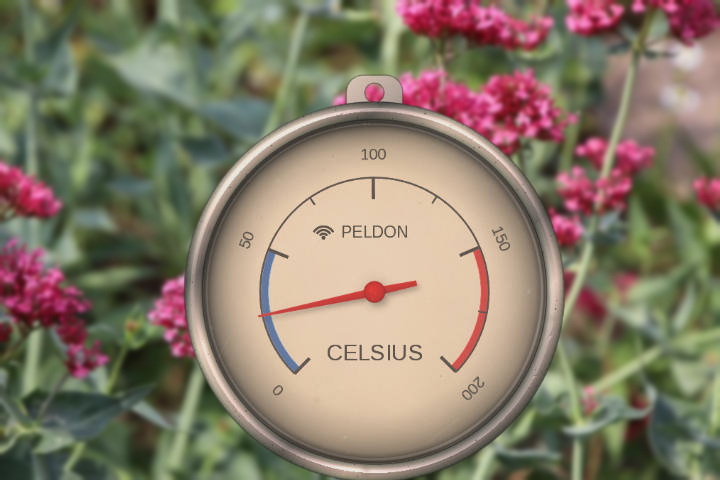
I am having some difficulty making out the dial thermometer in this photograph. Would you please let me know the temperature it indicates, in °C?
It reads 25 °C
